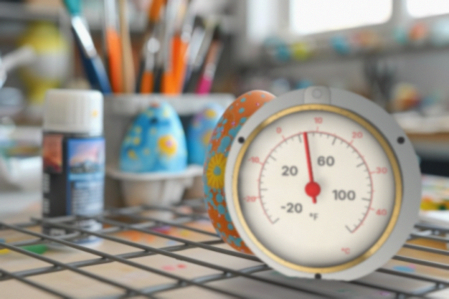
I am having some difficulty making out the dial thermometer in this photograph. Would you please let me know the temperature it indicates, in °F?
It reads 44 °F
